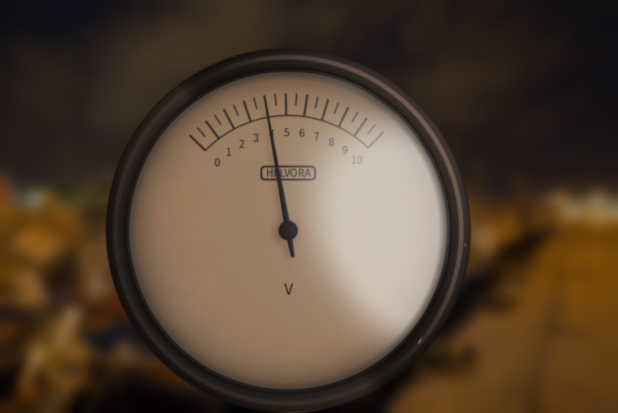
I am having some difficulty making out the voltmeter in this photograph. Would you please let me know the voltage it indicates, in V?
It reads 4 V
